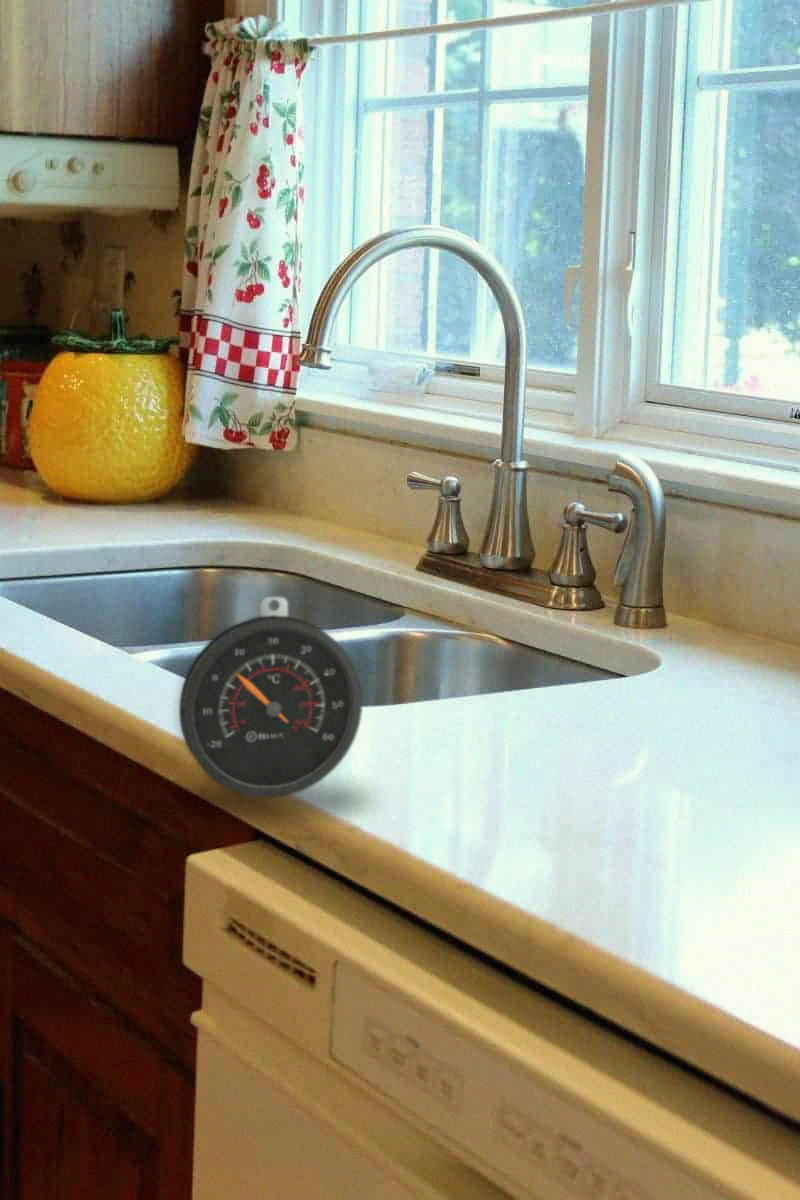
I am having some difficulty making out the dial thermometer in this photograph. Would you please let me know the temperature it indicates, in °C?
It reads 5 °C
